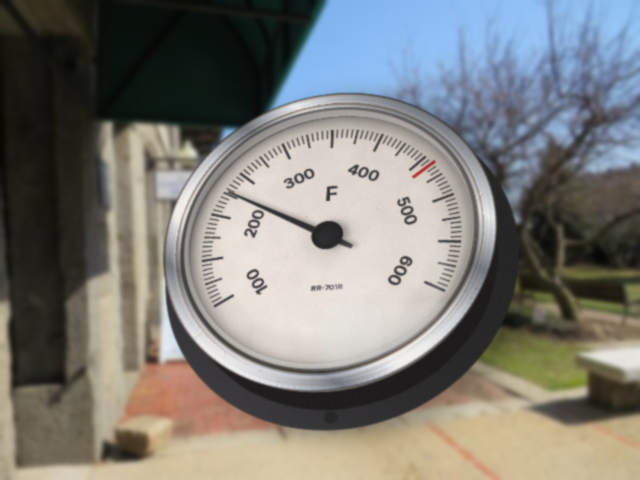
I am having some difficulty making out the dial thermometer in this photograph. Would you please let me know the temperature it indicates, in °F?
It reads 225 °F
